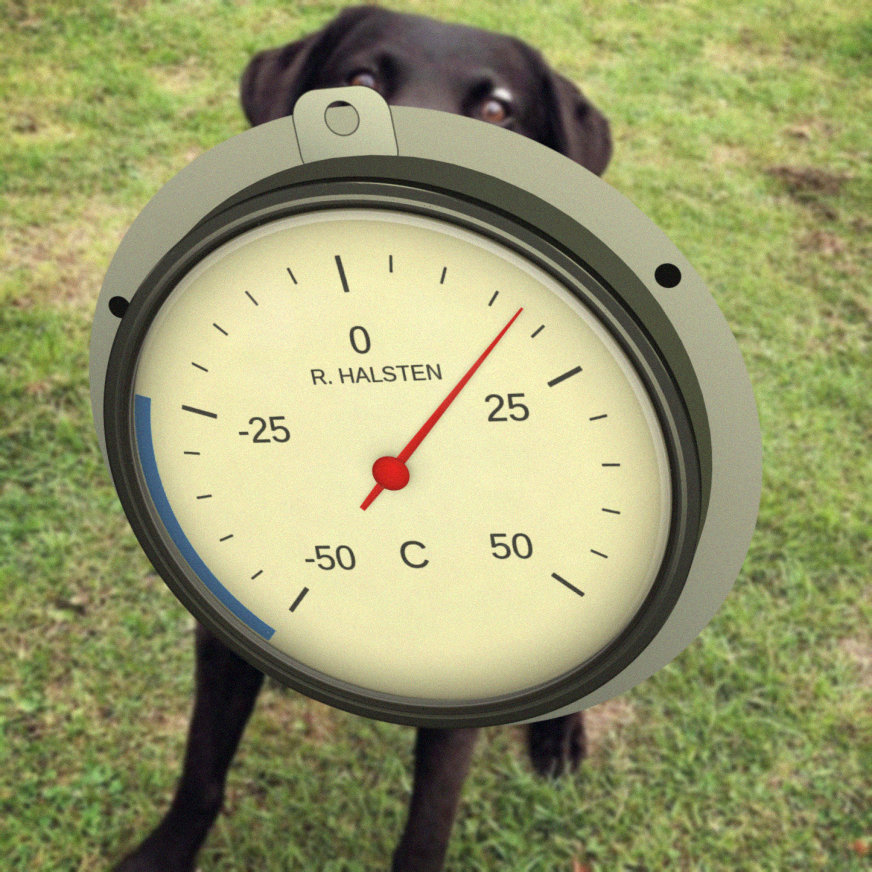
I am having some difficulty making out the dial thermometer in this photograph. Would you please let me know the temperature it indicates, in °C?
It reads 17.5 °C
